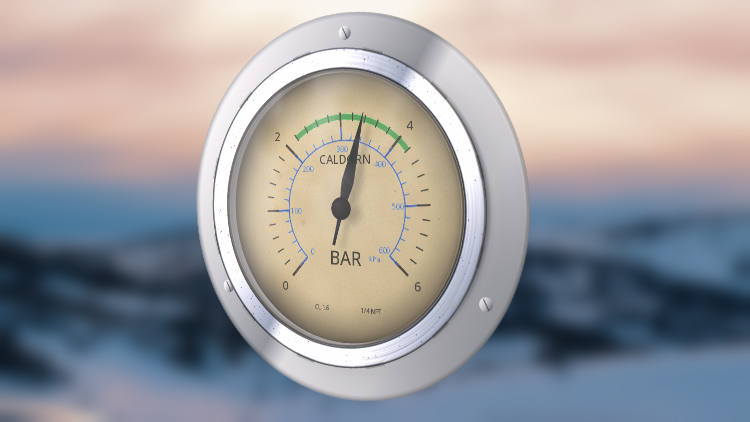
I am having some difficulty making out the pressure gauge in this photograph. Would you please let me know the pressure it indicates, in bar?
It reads 3.4 bar
